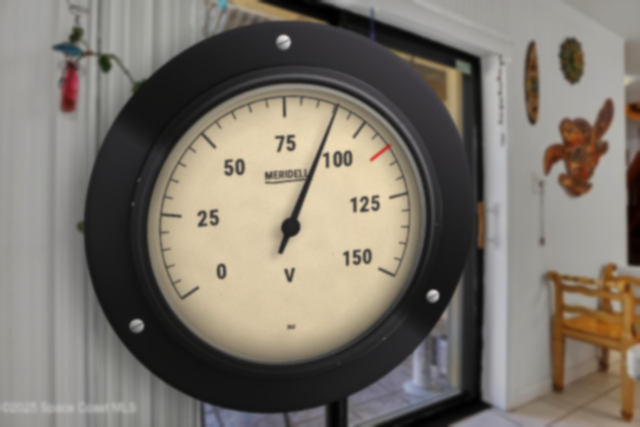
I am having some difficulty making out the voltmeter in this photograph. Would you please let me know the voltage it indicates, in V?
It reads 90 V
